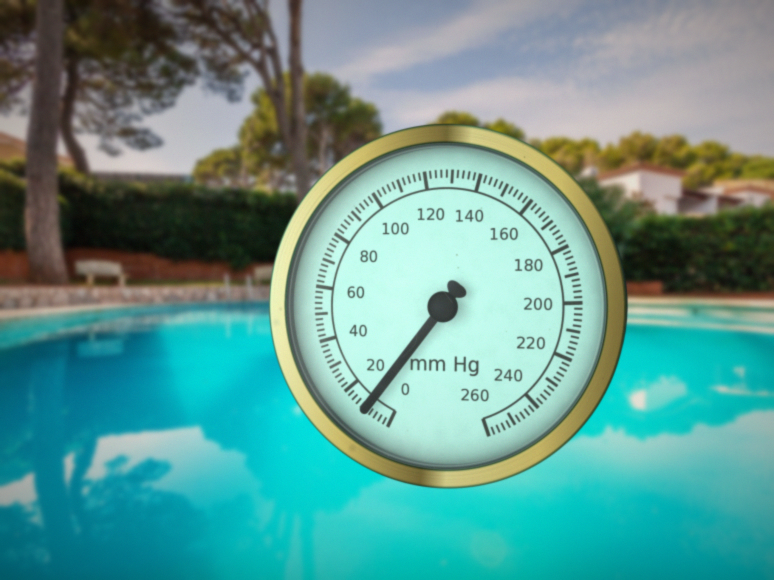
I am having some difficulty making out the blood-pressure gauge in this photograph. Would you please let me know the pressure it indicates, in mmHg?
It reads 10 mmHg
